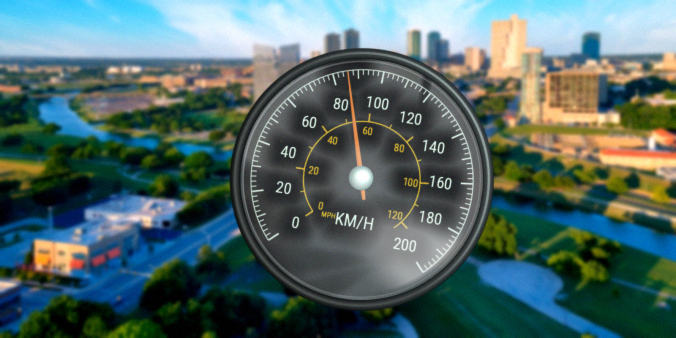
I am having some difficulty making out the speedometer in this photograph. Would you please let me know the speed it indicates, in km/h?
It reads 86 km/h
